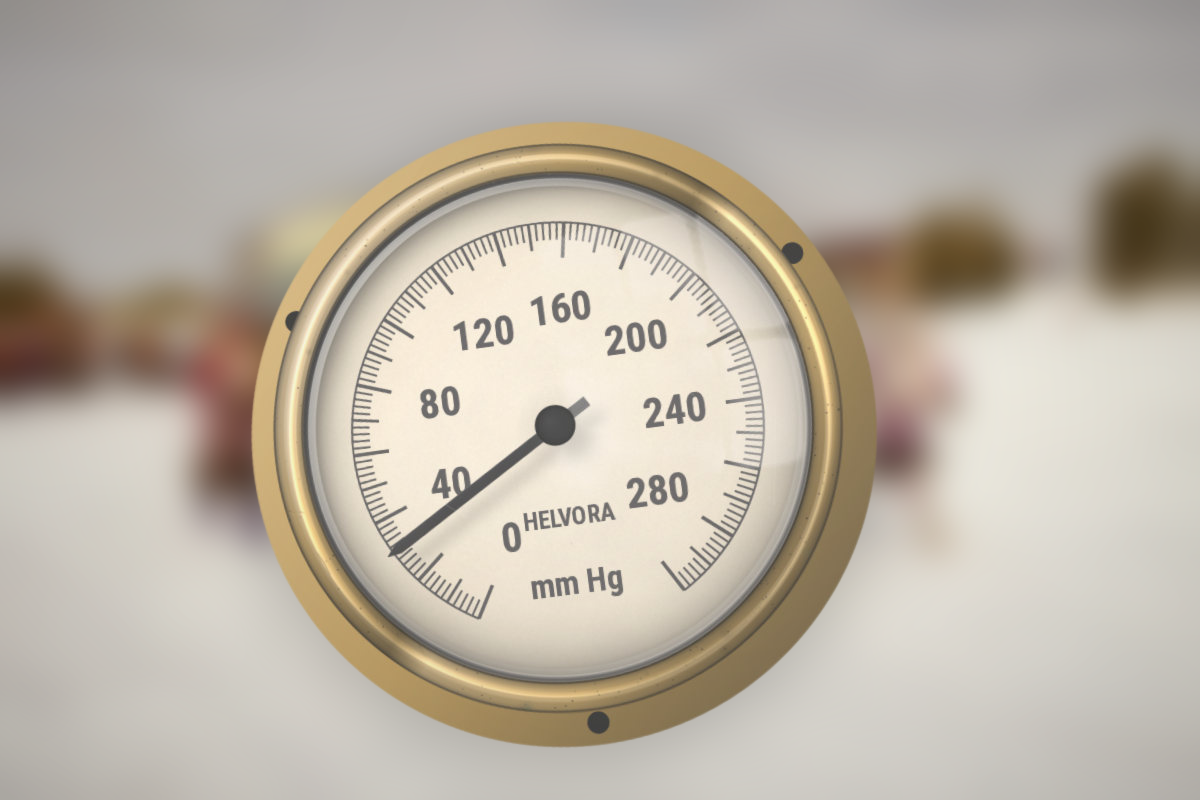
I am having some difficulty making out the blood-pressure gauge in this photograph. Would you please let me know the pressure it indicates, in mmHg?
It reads 30 mmHg
